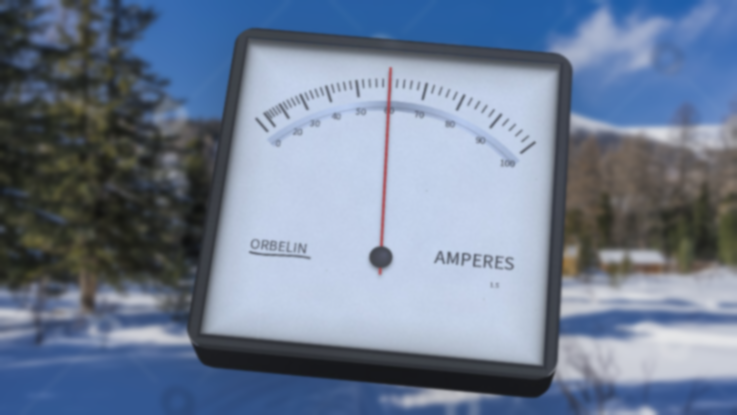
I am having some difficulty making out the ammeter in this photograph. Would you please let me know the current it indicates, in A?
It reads 60 A
